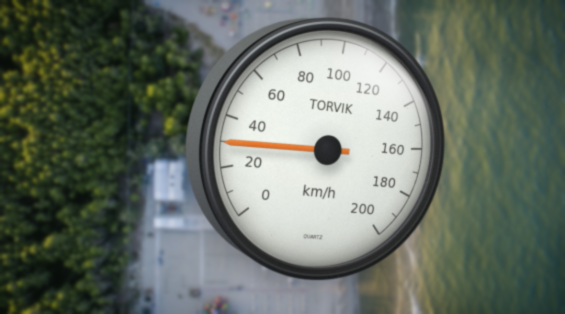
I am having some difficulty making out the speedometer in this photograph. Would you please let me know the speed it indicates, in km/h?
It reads 30 km/h
